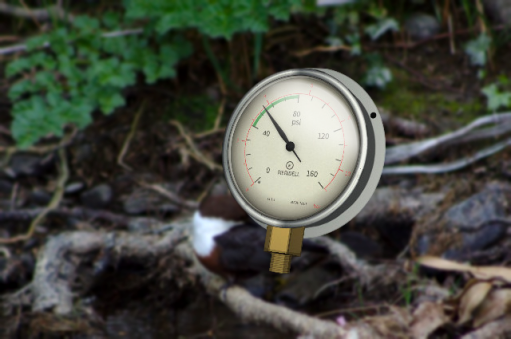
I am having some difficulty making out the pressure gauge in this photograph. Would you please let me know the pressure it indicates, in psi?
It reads 55 psi
